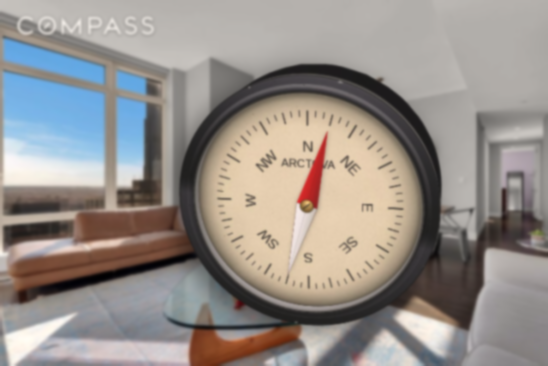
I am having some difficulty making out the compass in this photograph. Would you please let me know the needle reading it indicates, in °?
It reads 15 °
